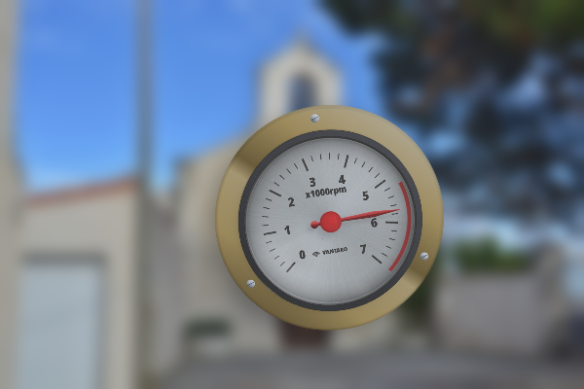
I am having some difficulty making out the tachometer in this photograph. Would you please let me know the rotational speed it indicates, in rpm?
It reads 5700 rpm
